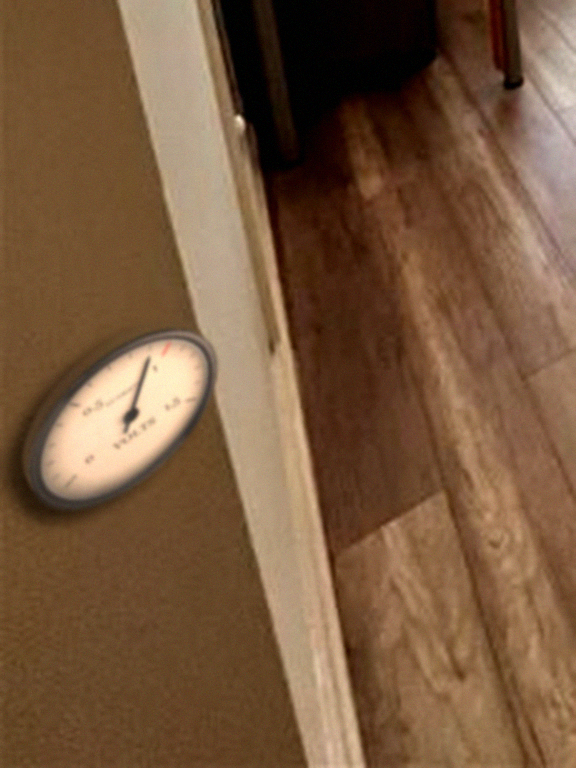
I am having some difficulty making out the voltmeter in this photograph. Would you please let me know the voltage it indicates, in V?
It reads 0.9 V
